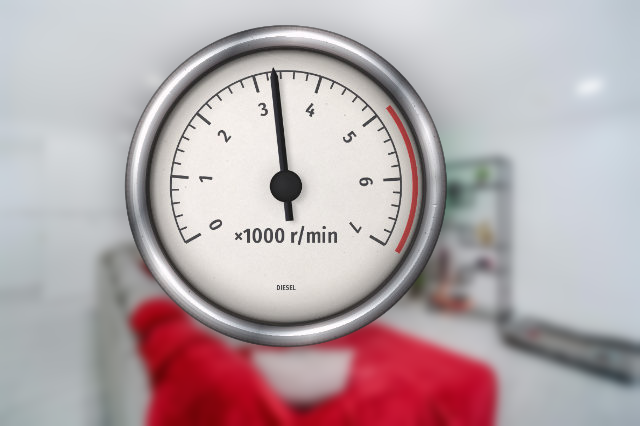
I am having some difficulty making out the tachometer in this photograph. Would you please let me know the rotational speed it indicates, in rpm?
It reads 3300 rpm
